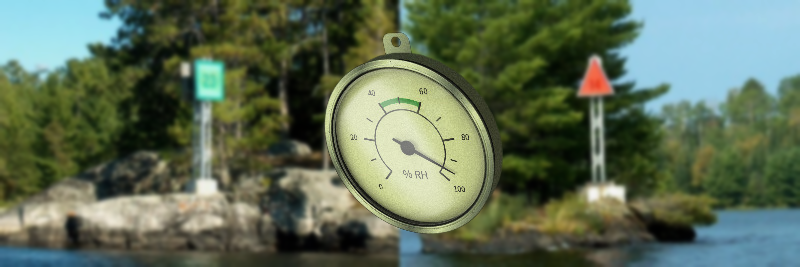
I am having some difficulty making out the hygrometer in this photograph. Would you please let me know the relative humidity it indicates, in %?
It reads 95 %
